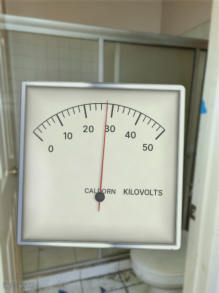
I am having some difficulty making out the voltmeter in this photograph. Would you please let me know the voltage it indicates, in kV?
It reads 28 kV
